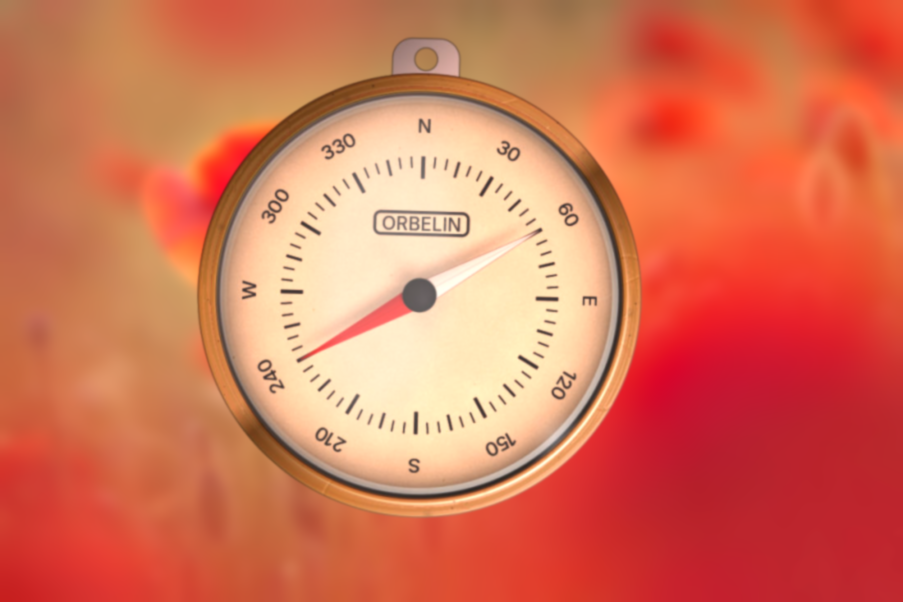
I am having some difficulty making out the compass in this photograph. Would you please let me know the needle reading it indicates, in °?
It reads 240 °
